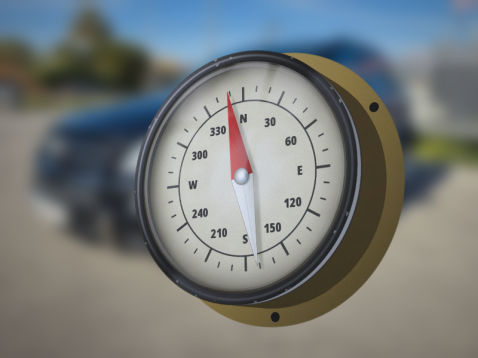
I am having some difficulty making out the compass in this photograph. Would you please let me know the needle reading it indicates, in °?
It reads 350 °
